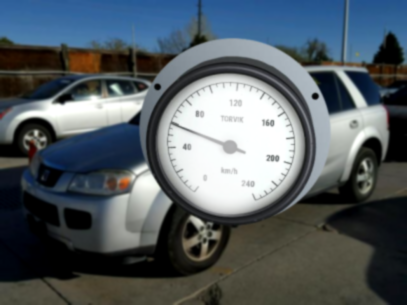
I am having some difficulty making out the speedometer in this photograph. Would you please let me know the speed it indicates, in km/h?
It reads 60 km/h
